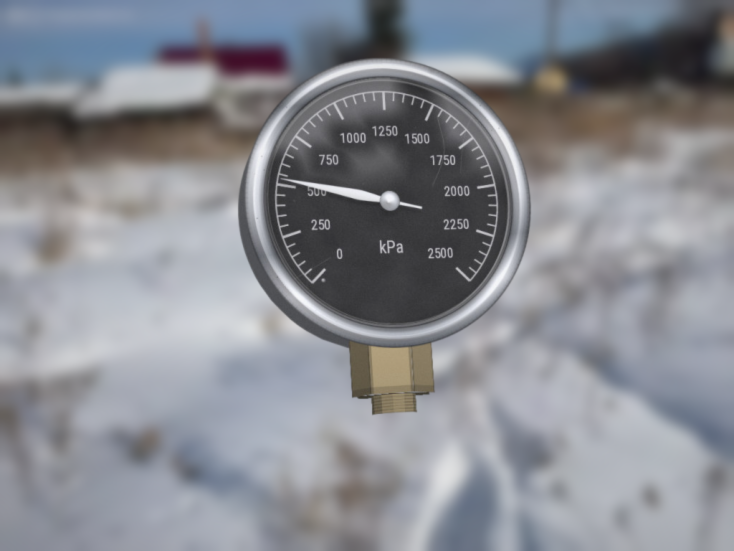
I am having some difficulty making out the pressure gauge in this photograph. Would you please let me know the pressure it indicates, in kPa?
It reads 525 kPa
